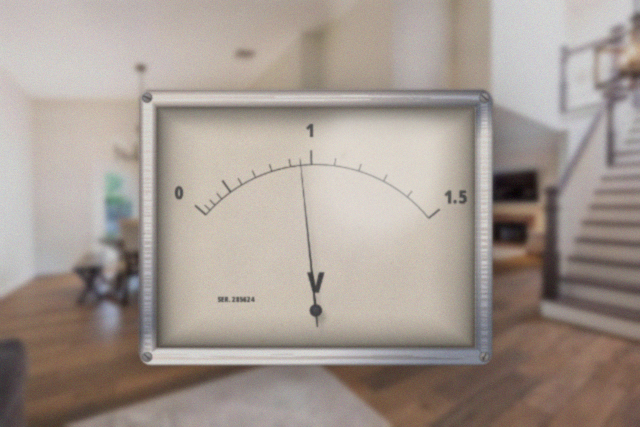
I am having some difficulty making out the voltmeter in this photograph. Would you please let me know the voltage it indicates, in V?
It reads 0.95 V
